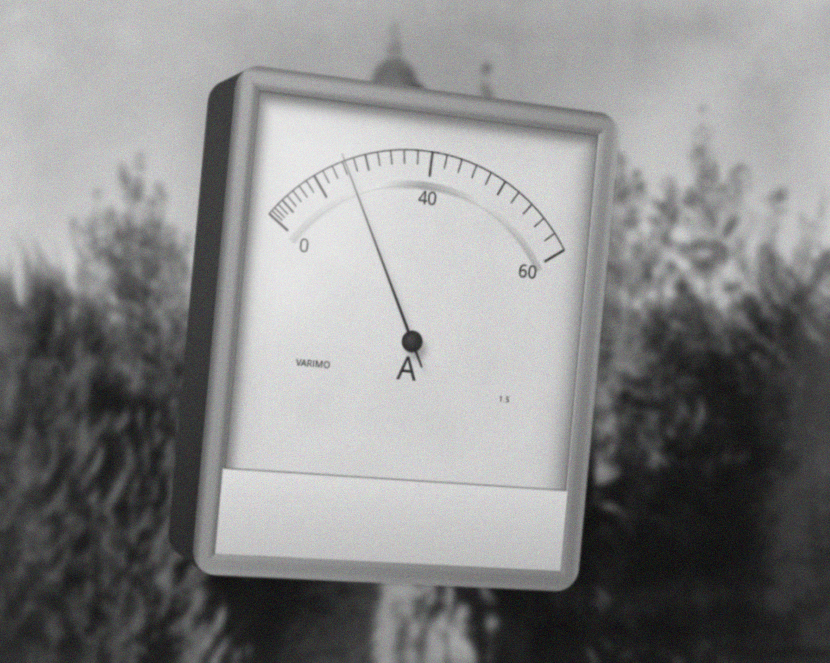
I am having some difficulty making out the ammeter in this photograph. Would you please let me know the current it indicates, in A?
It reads 26 A
